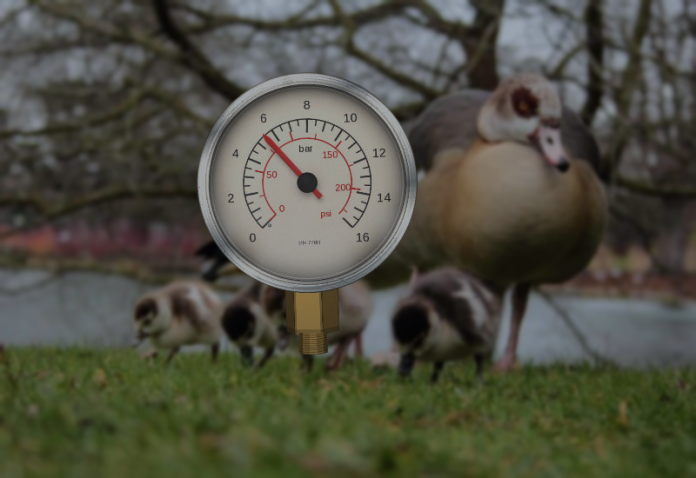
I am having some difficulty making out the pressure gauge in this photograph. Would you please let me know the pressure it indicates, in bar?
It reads 5.5 bar
